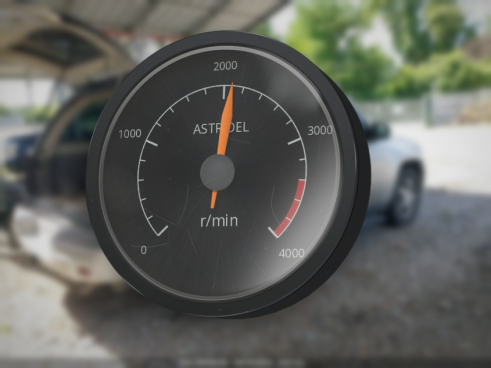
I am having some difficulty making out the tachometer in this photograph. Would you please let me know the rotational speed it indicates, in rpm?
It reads 2100 rpm
